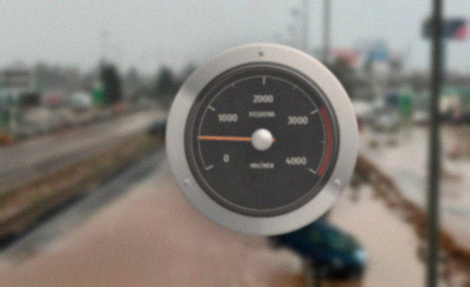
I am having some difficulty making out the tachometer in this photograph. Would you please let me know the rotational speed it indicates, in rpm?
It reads 500 rpm
